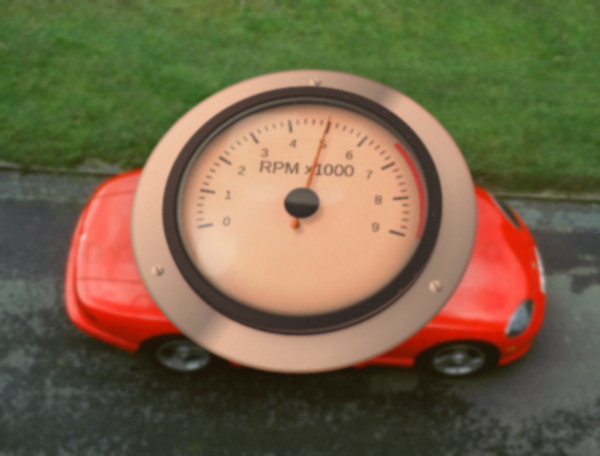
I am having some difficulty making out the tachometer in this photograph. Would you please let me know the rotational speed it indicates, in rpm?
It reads 5000 rpm
